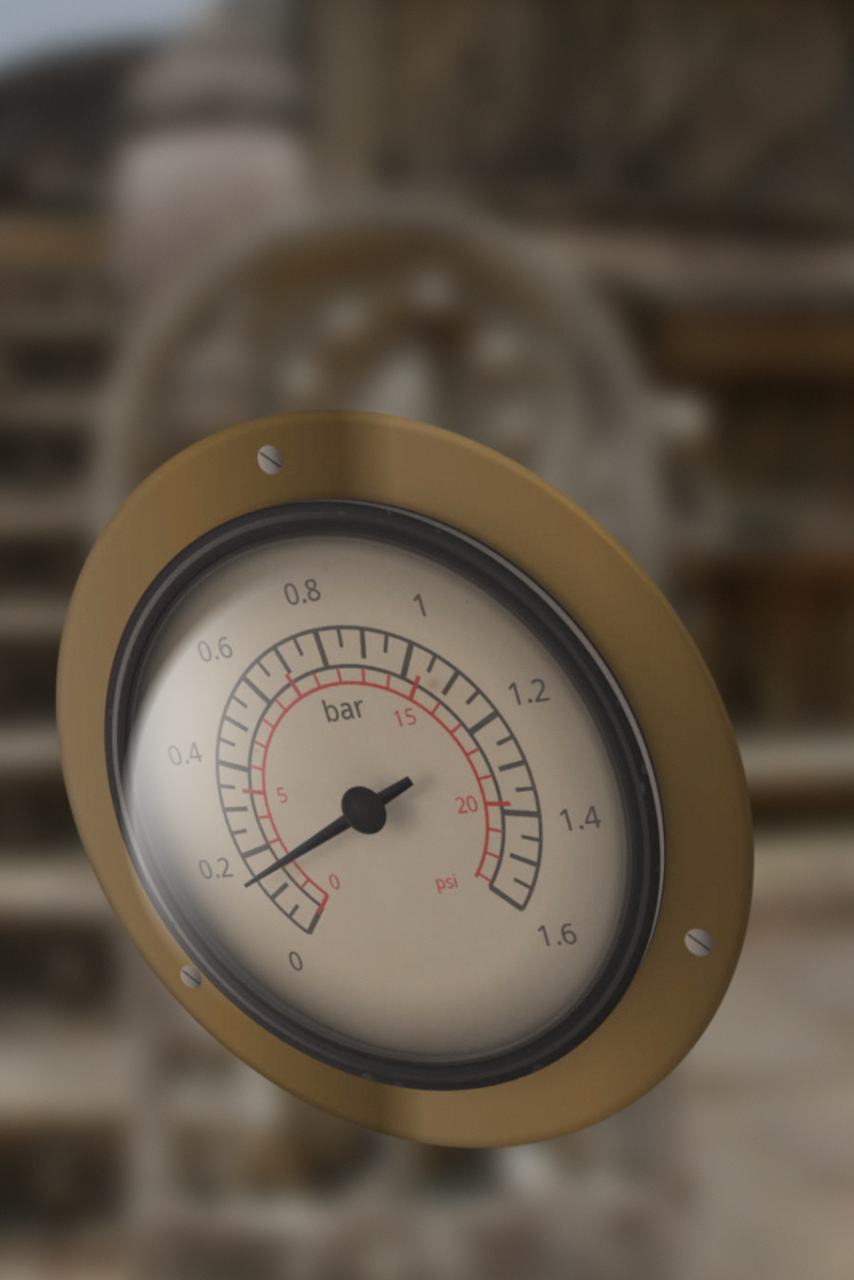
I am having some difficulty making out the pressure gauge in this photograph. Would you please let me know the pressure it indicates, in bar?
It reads 0.15 bar
